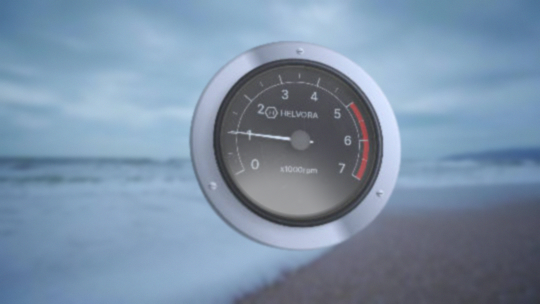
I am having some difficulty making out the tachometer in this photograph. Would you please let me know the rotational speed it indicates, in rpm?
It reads 1000 rpm
